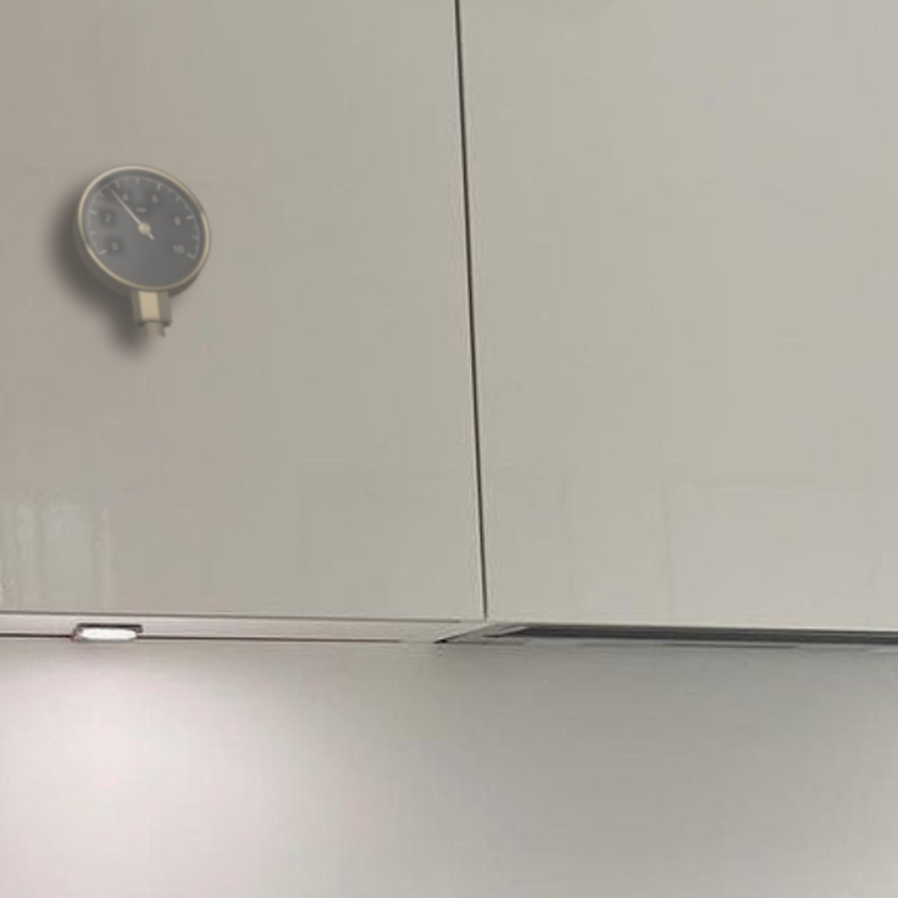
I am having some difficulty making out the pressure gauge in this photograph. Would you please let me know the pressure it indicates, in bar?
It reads 3.5 bar
